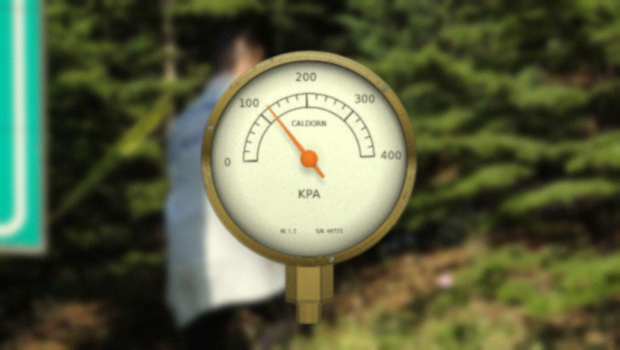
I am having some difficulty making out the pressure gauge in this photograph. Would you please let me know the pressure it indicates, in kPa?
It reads 120 kPa
